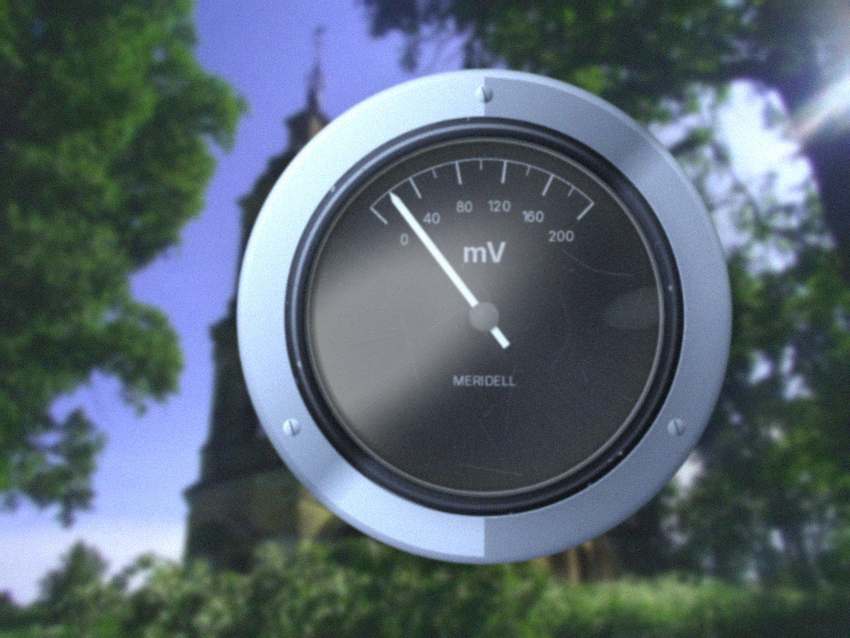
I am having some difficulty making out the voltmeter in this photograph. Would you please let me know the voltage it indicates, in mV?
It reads 20 mV
